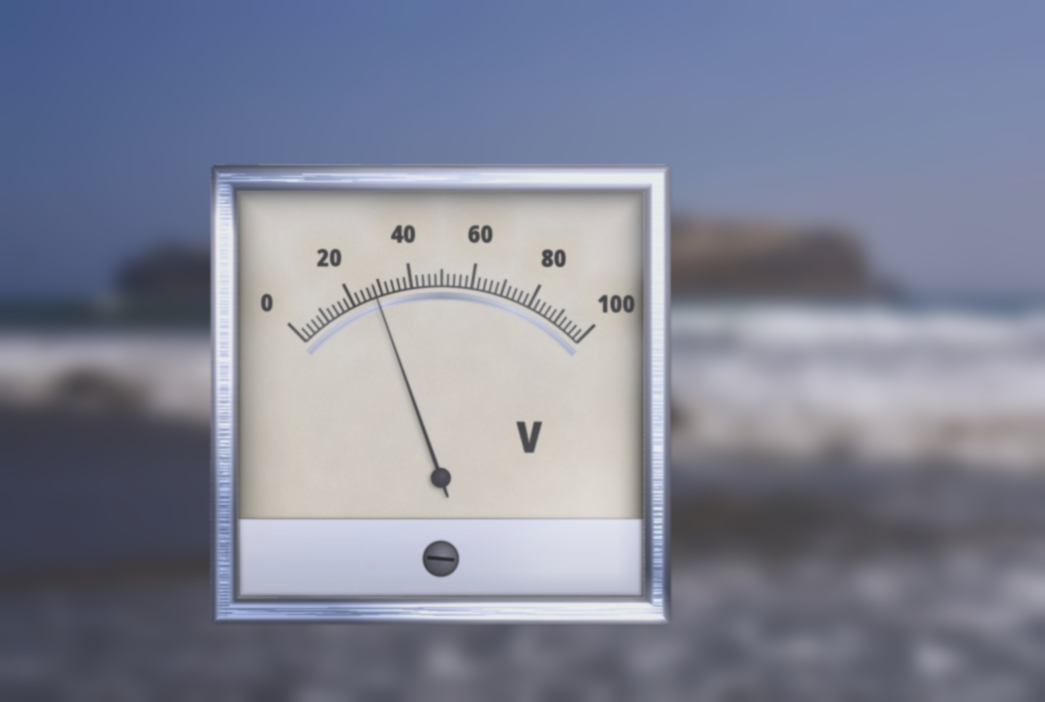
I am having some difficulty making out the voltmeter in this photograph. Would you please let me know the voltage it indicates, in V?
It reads 28 V
